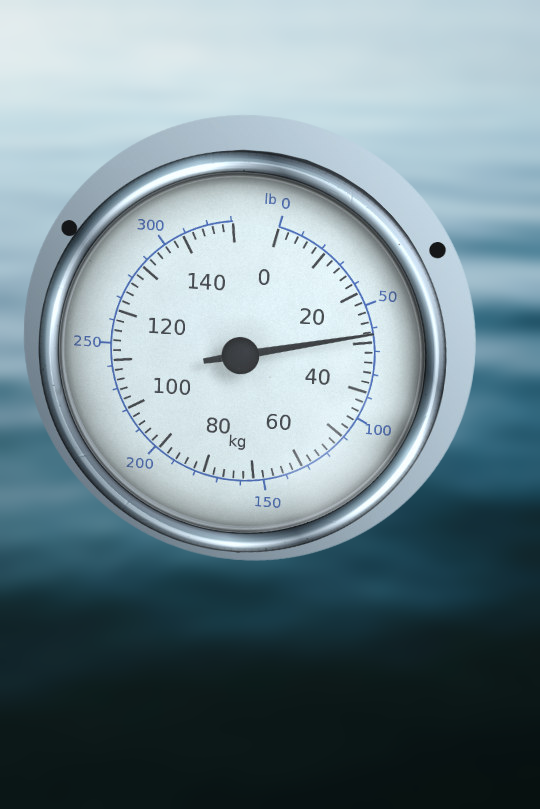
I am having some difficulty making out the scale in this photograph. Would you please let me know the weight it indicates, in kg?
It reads 28 kg
